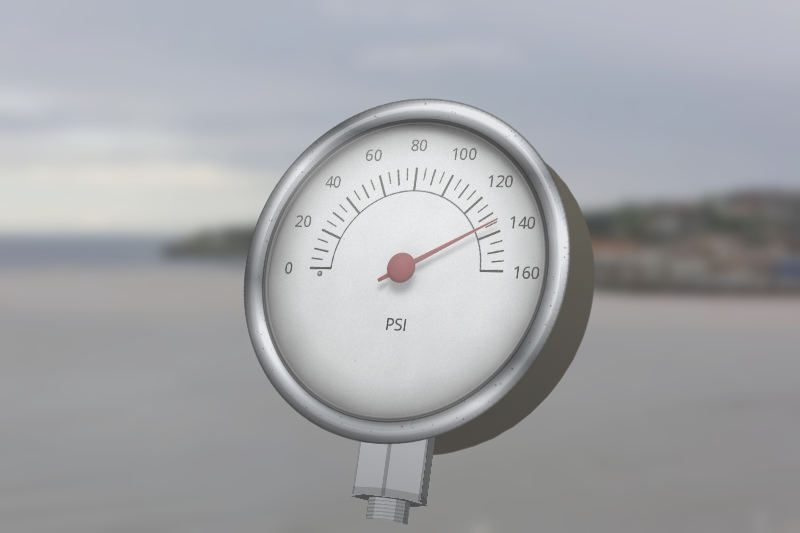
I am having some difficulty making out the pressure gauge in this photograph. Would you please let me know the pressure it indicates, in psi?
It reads 135 psi
